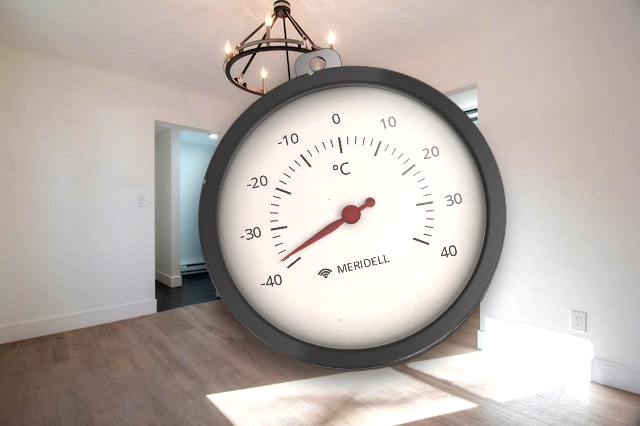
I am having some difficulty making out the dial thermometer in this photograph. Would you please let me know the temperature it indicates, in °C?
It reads -38 °C
